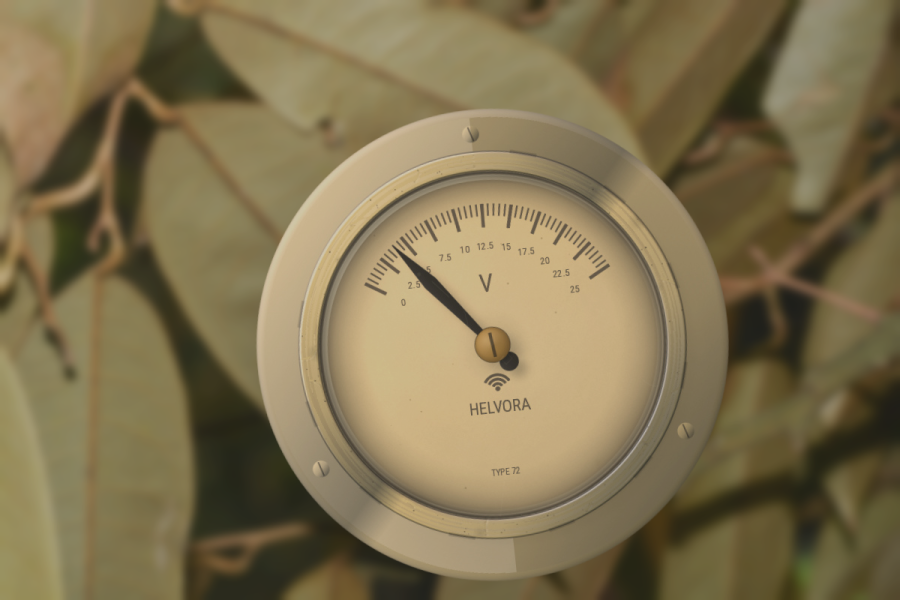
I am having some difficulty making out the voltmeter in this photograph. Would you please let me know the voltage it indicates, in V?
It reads 4 V
